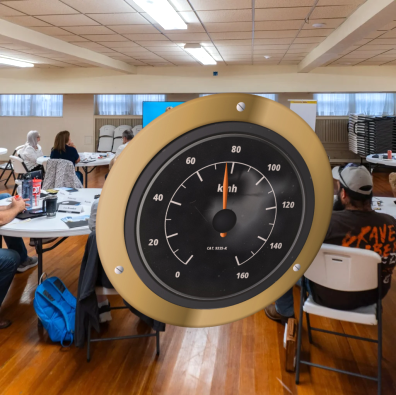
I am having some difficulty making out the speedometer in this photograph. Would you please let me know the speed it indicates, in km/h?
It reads 75 km/h
